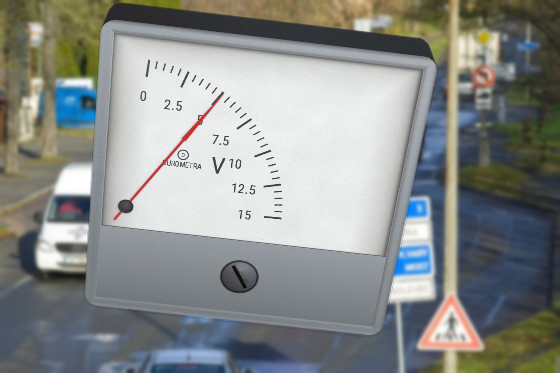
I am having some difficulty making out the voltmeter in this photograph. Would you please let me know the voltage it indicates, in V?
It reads 5 V
